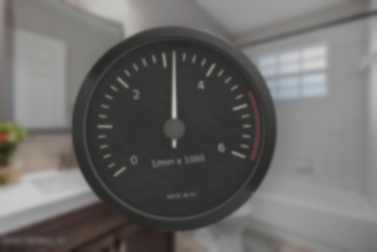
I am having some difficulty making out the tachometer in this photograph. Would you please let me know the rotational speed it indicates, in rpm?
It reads 3200 rpm
